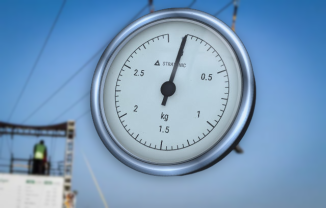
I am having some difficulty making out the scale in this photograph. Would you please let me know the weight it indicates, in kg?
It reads 0 kg
